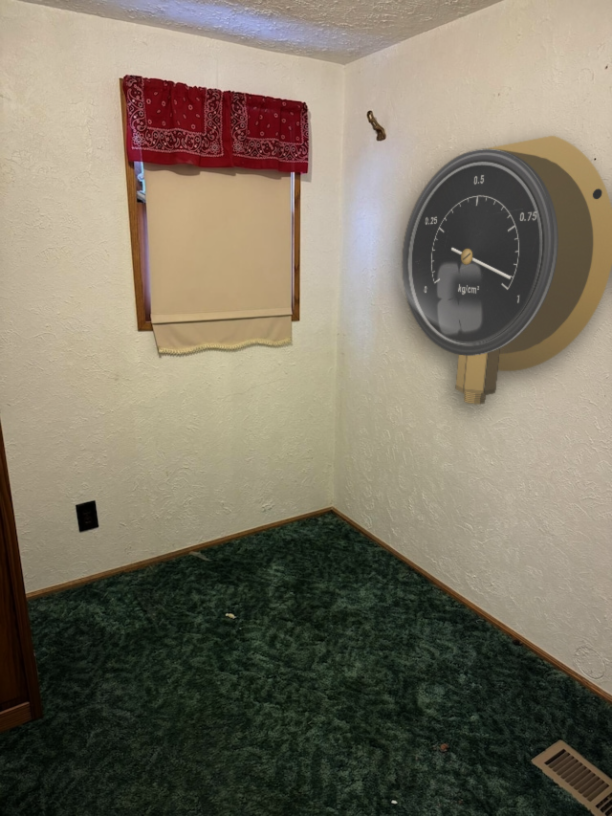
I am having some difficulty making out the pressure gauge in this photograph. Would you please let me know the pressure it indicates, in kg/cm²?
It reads 0.95 kg/cm²
